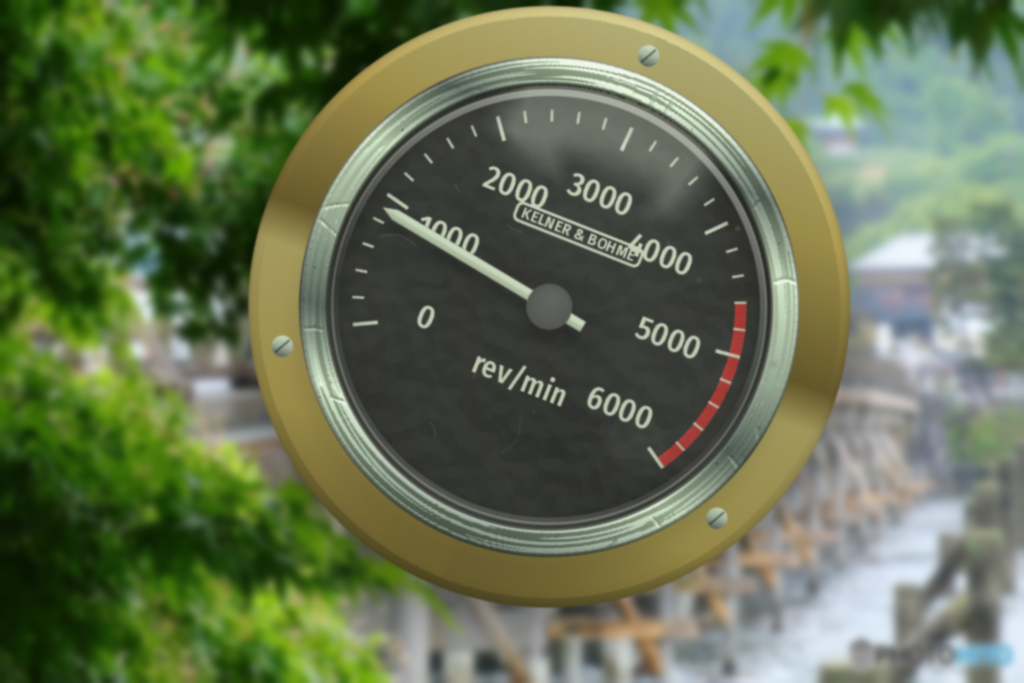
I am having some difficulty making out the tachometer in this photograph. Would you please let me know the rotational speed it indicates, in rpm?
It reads 900 rpm
